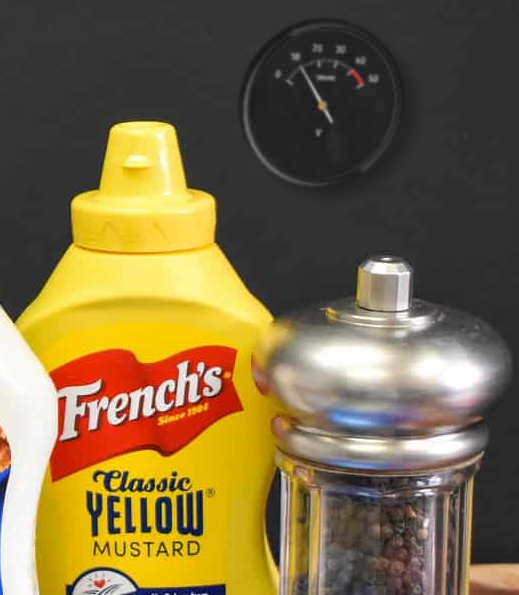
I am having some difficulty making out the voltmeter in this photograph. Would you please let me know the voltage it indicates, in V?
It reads 10 V
